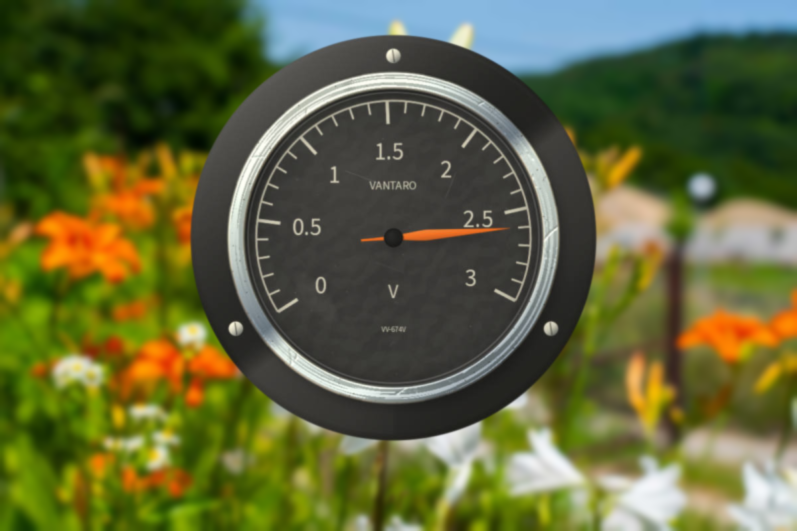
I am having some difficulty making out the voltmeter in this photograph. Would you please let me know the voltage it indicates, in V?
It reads 2.6 V
